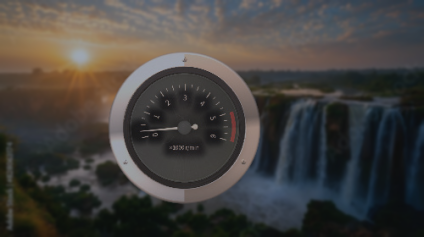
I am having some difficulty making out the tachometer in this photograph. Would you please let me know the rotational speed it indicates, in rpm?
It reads 250 rpm
